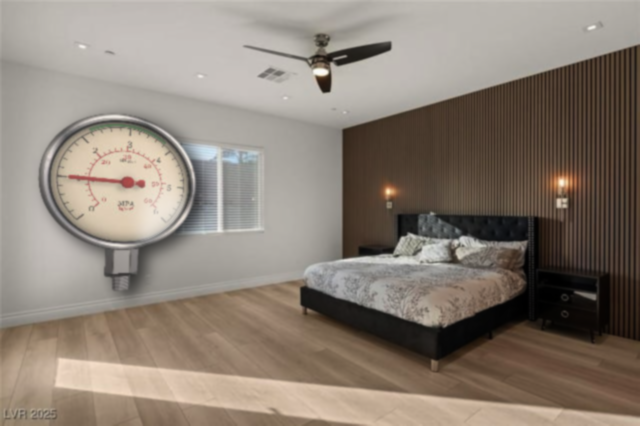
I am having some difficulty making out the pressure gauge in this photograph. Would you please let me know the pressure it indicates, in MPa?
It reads 1 MPa
